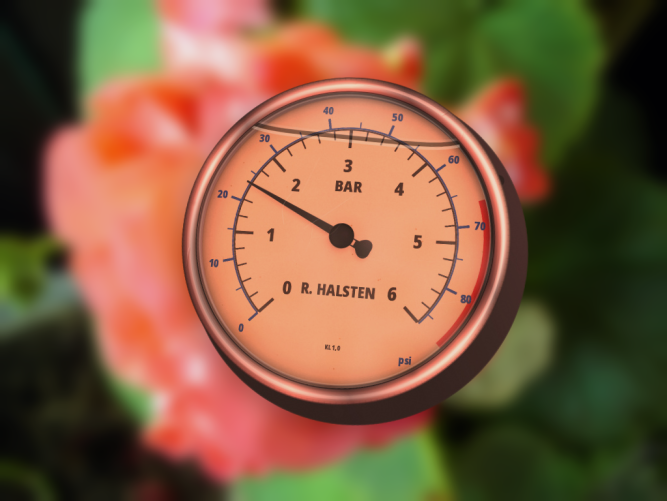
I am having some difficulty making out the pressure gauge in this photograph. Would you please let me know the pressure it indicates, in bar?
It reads 1.6 bar
